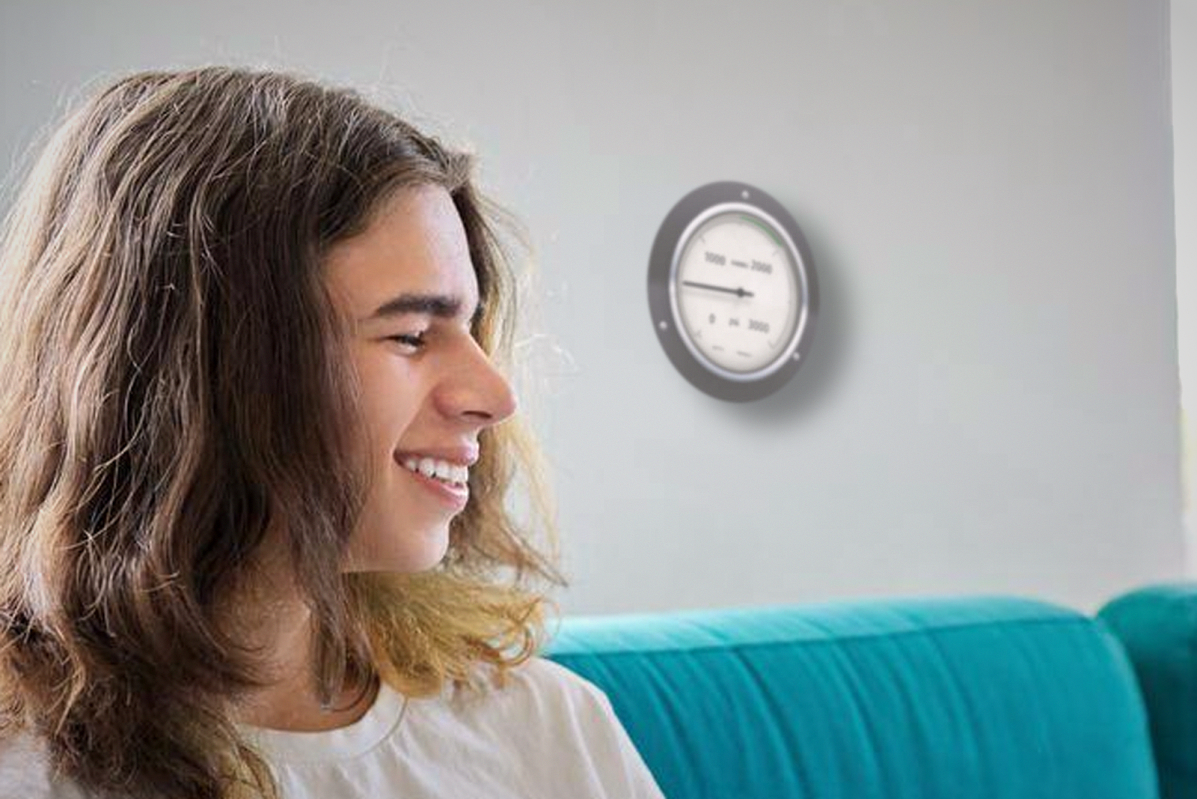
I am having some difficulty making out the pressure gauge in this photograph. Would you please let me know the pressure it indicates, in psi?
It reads 500 psi
